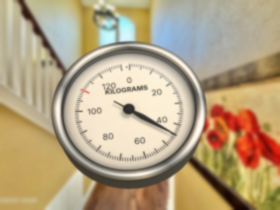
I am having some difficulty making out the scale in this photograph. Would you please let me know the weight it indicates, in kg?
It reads 45 kg
